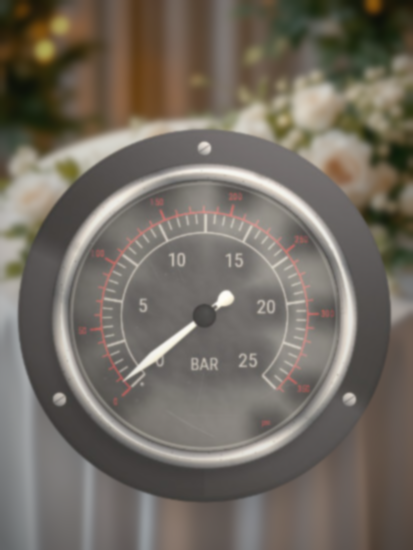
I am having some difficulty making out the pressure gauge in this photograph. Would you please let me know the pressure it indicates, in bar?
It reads 0.5 bar
